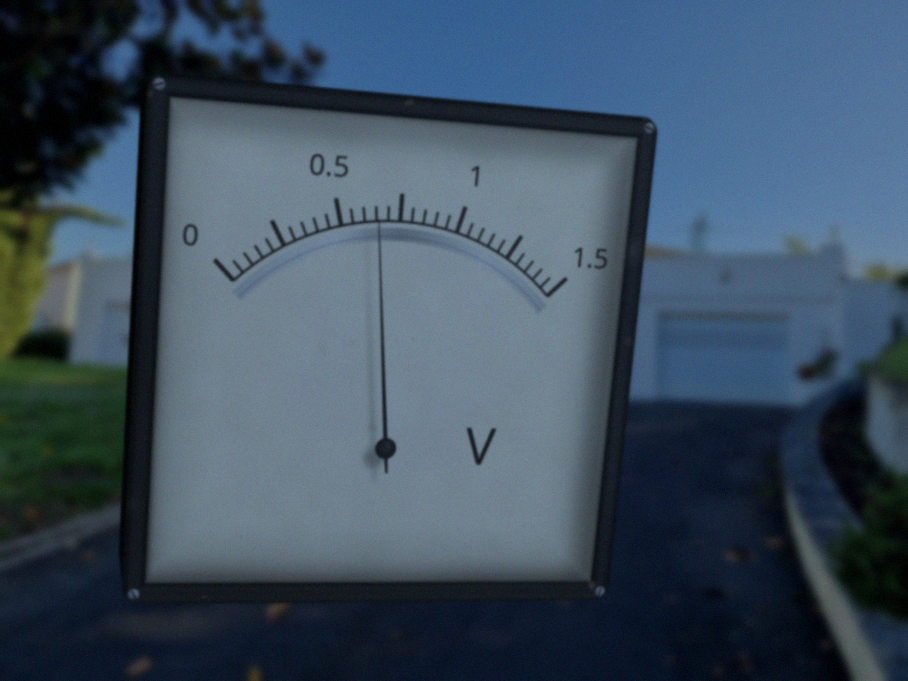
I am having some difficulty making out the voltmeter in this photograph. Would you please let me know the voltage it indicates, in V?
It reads 0.65 V
